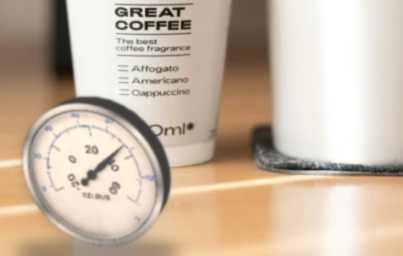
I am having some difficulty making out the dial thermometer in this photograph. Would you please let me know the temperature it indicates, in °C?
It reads 35 °C
